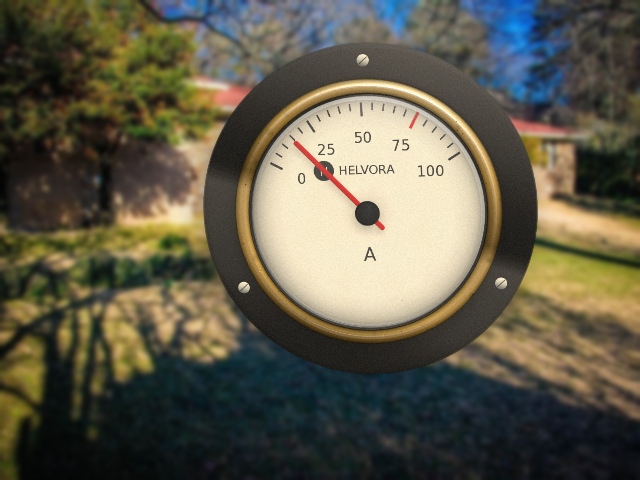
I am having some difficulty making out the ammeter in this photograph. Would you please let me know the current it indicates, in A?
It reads 15 A
